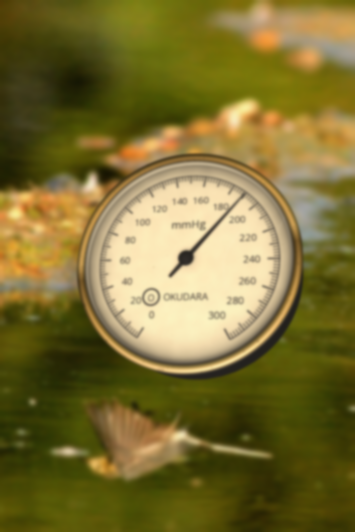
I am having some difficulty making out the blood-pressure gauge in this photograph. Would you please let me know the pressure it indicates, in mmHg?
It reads 190 mmHg
